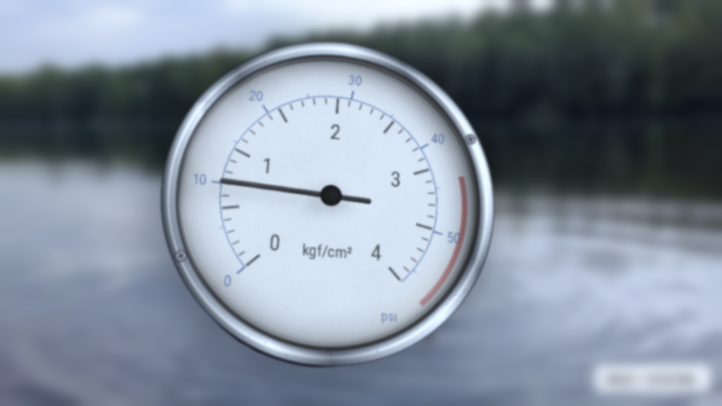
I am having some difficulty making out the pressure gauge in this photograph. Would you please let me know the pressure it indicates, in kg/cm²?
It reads 0.7 kg/cm²
